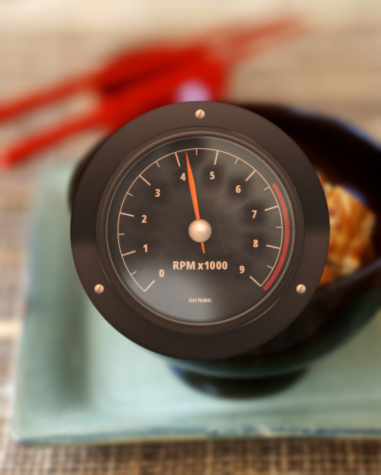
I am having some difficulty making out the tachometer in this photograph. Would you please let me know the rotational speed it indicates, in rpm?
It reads 4250 rpm
